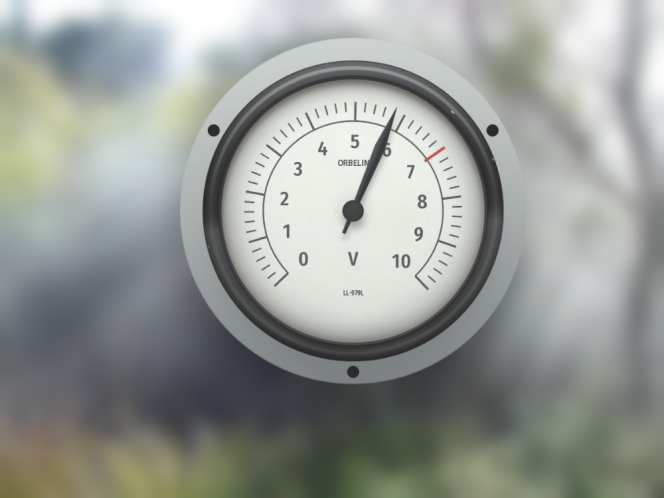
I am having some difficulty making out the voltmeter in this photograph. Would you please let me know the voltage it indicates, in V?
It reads 5.8 V
